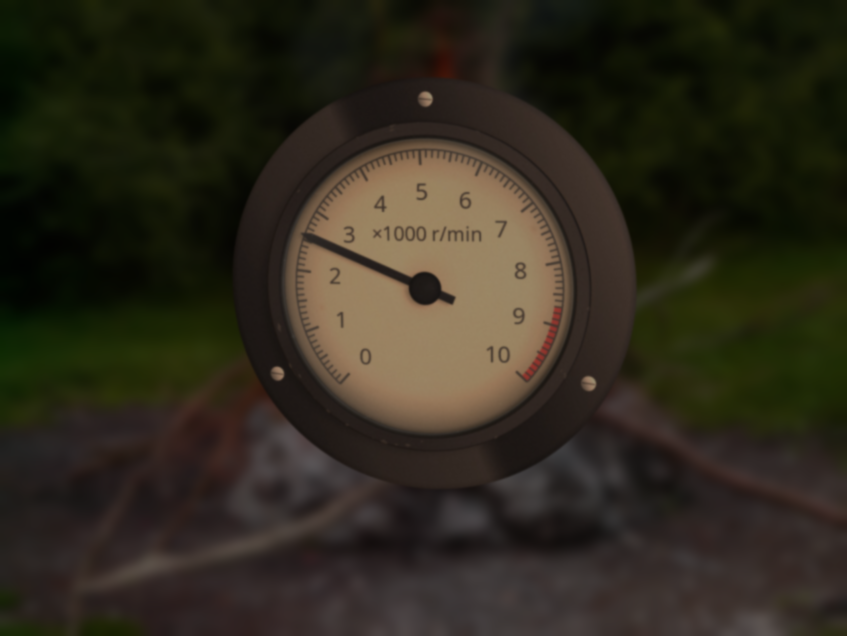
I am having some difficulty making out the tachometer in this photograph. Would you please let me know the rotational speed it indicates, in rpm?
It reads 2600 rpm
